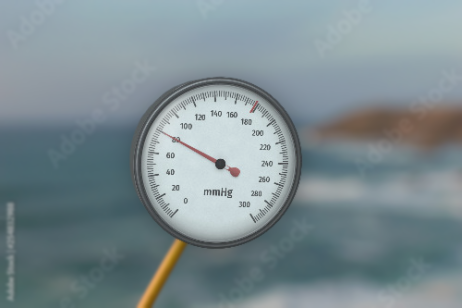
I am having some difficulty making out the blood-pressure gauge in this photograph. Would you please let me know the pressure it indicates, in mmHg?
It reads 80 mmHg
